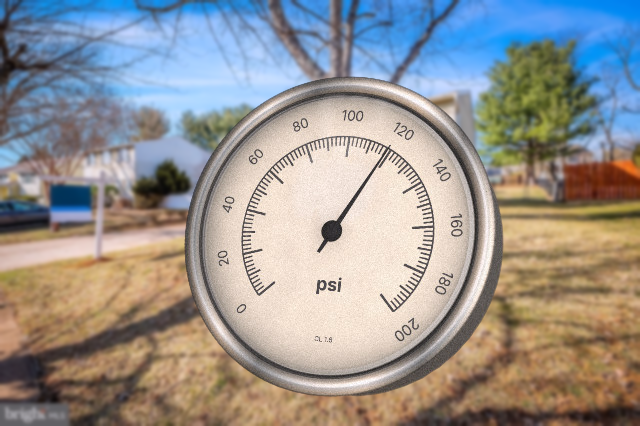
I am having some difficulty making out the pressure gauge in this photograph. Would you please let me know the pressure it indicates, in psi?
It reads 120 psi
